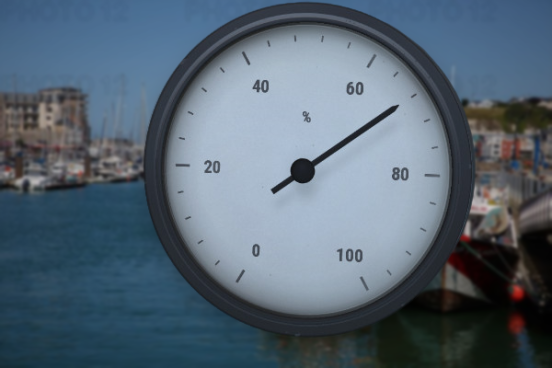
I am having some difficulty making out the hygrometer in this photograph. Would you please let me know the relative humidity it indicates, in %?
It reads 68 %
